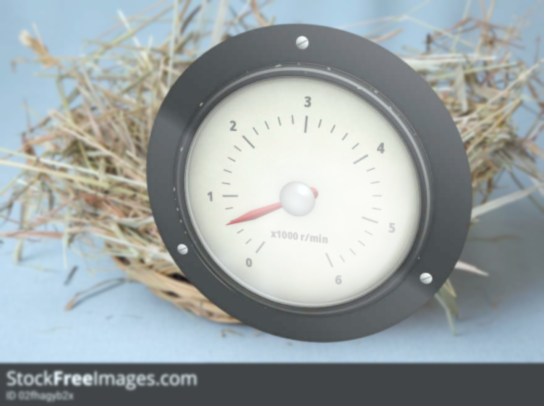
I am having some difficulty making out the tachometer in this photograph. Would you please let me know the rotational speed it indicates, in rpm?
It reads 600 rpm
